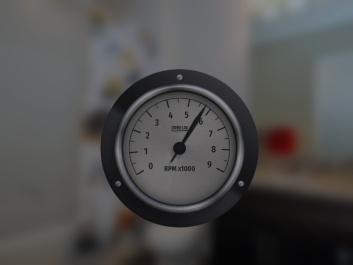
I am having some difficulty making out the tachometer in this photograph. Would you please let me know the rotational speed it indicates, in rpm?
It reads 5750 rpm
